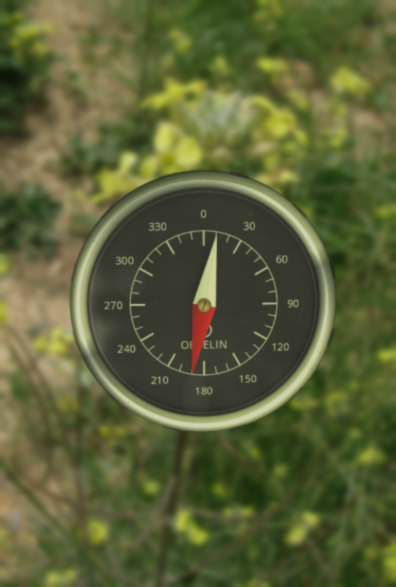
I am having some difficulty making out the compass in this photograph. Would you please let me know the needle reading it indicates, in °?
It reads 190 °
